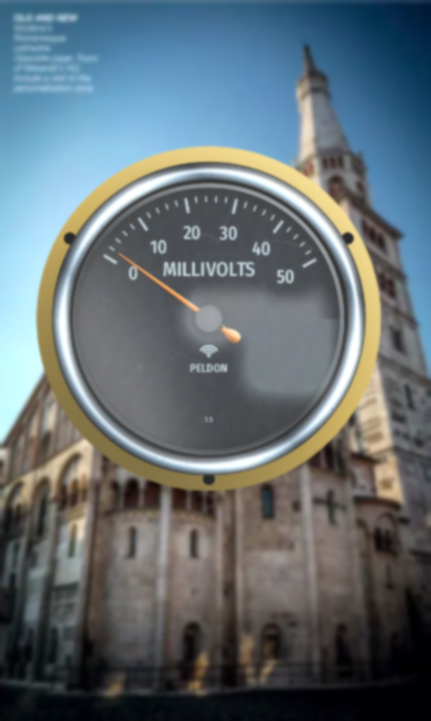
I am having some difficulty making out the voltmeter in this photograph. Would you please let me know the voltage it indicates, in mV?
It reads 2 mV
